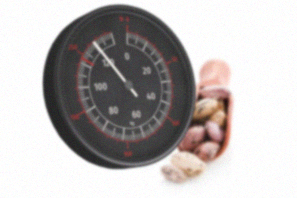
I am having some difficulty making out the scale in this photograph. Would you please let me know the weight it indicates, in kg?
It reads 120 kg
